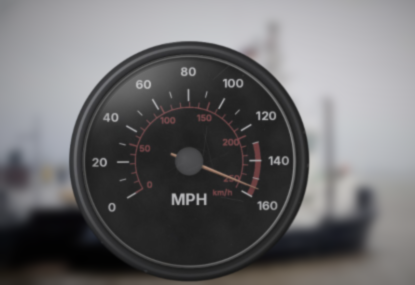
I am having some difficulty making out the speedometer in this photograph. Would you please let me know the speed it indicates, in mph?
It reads 155 mph
